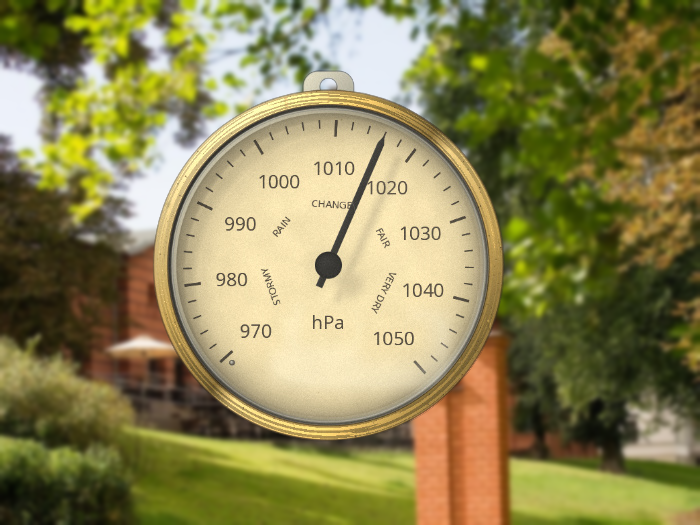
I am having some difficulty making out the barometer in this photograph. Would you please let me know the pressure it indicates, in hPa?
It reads 1016 hPa
